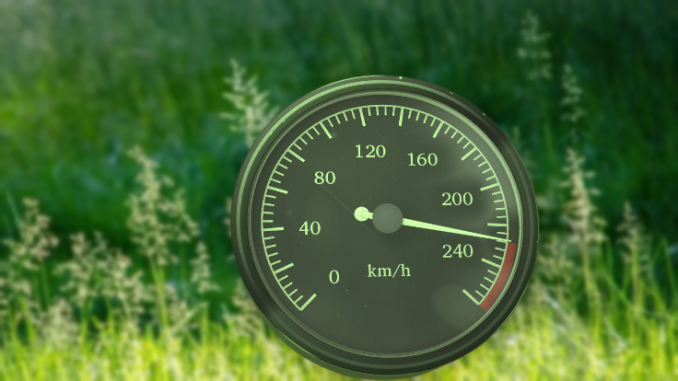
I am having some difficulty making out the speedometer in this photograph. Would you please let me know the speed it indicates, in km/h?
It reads 228 km/h
